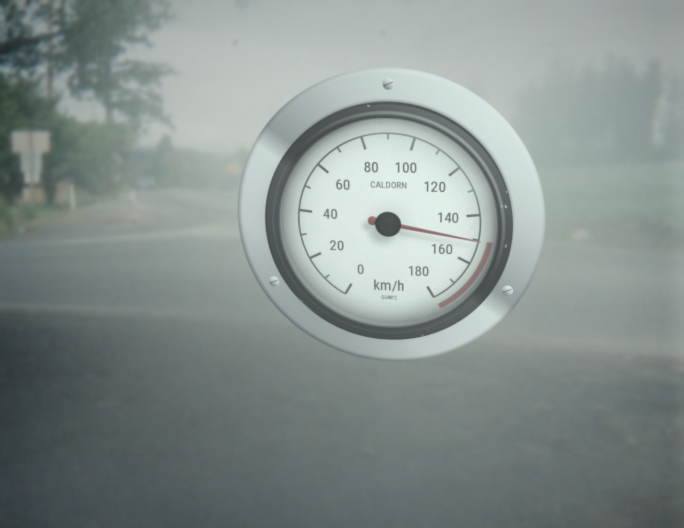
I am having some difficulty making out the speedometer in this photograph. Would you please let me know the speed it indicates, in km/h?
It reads 150 km/h
